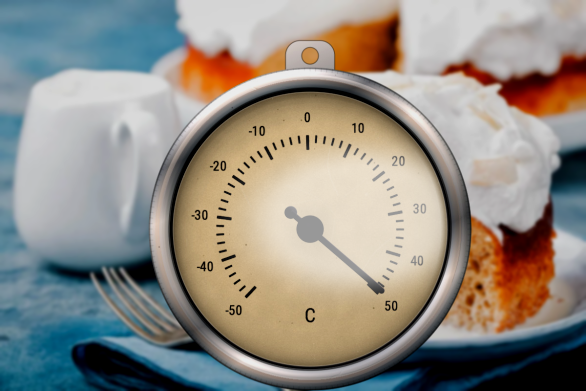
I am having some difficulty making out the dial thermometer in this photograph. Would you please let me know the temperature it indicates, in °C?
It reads 49 °C
